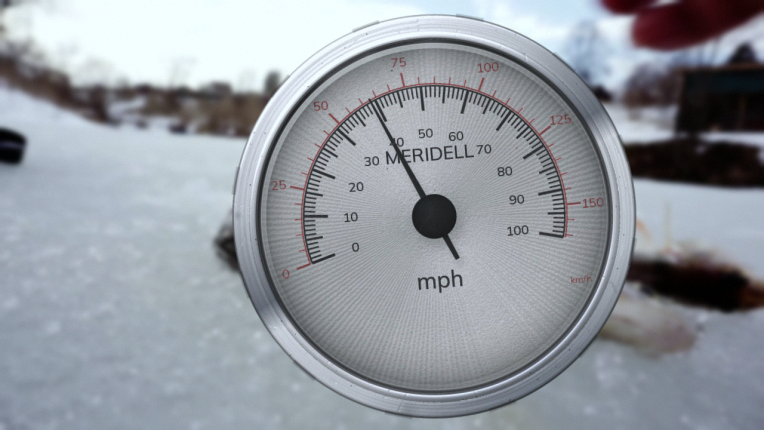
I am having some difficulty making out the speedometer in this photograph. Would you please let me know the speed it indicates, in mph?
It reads 39 mph
